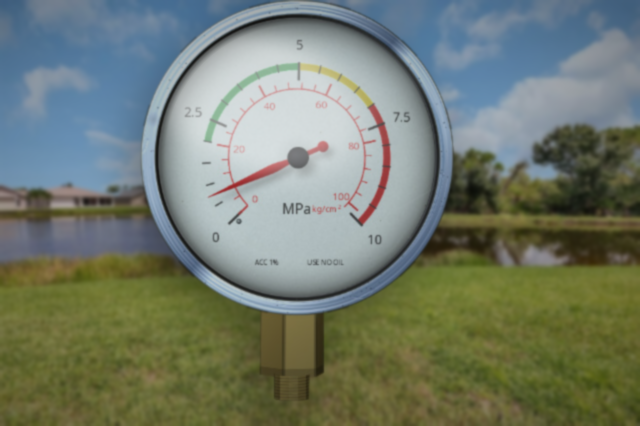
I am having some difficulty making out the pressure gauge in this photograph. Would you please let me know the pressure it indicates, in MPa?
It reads 0.75 MPa
